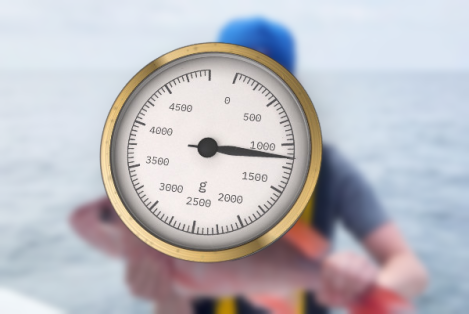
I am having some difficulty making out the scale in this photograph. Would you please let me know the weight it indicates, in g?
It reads 1150 g
